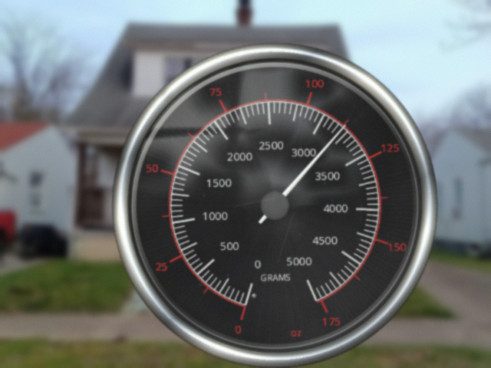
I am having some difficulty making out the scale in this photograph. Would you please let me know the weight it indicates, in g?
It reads 3200 g
